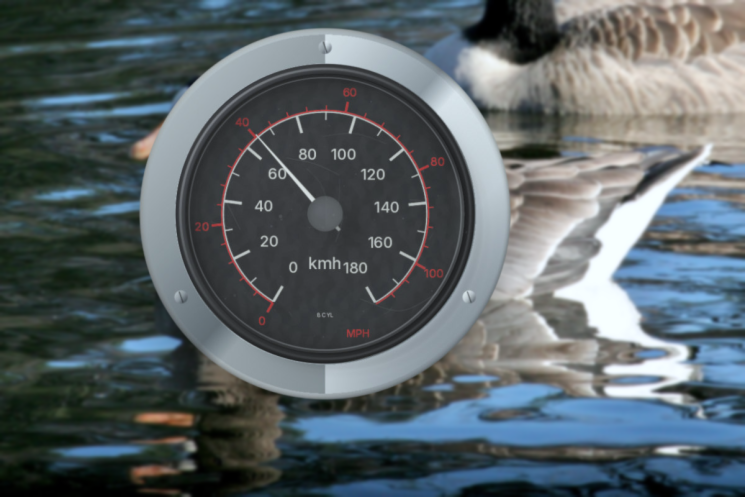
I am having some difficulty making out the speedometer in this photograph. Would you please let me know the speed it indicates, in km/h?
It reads 65 km/h
